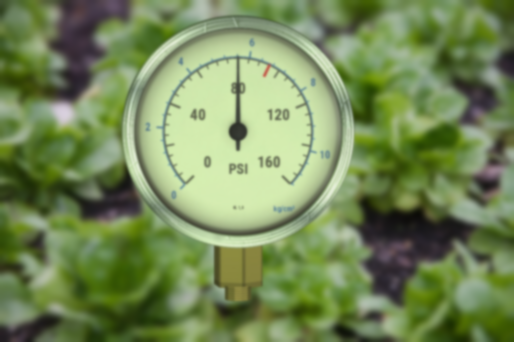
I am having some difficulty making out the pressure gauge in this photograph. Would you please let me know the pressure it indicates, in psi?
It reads 80 psi
